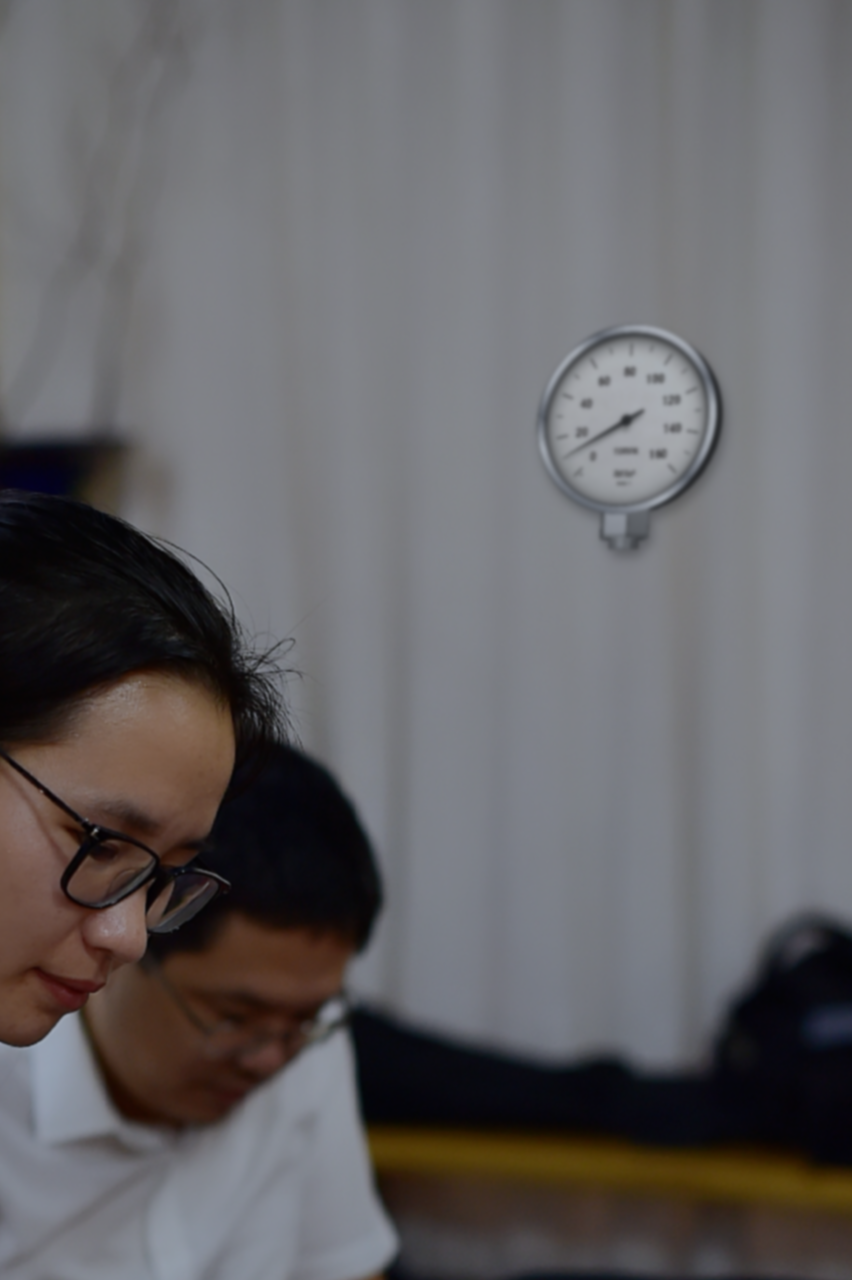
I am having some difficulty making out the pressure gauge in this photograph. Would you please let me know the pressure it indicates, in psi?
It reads 10 psi
